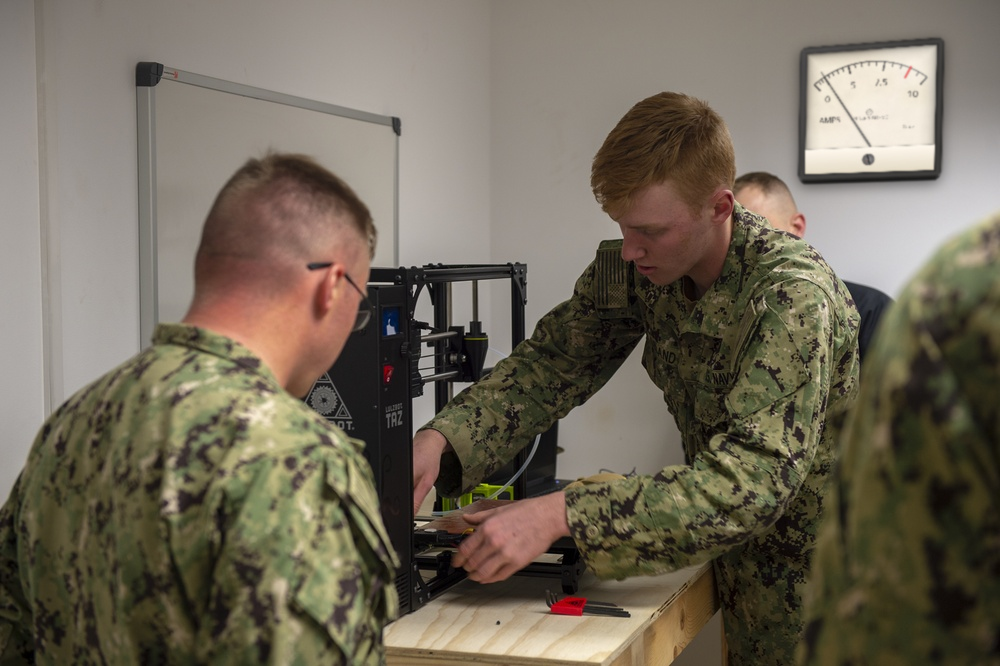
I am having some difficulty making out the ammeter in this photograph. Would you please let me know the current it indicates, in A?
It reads 2.5 A
